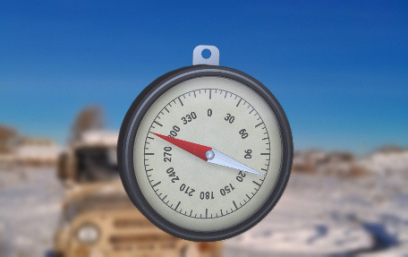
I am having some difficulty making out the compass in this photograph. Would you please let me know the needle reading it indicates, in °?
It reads 290 °
